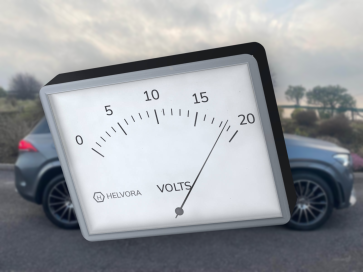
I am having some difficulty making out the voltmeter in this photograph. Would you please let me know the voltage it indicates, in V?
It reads 18.5 V
